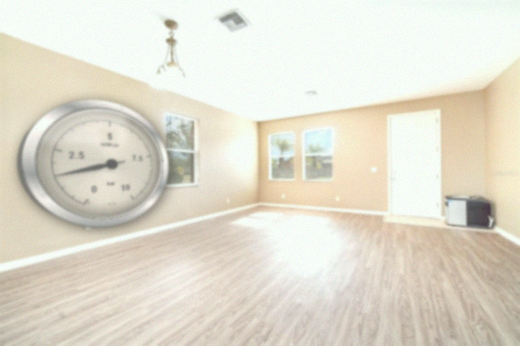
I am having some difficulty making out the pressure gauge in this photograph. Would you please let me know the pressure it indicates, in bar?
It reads 1.5 bar
